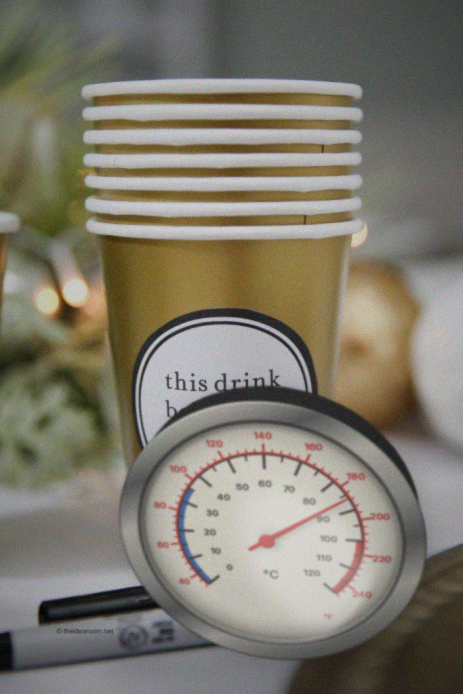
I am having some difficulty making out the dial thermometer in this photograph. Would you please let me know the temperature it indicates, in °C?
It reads 85 °C
